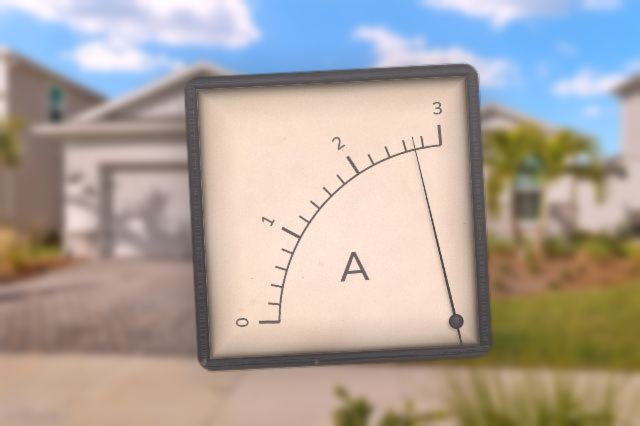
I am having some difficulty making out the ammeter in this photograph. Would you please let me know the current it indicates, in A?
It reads 2.7 A
